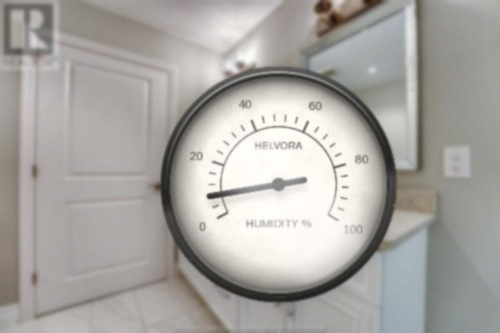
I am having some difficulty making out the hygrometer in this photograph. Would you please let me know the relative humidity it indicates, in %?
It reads 8 %
